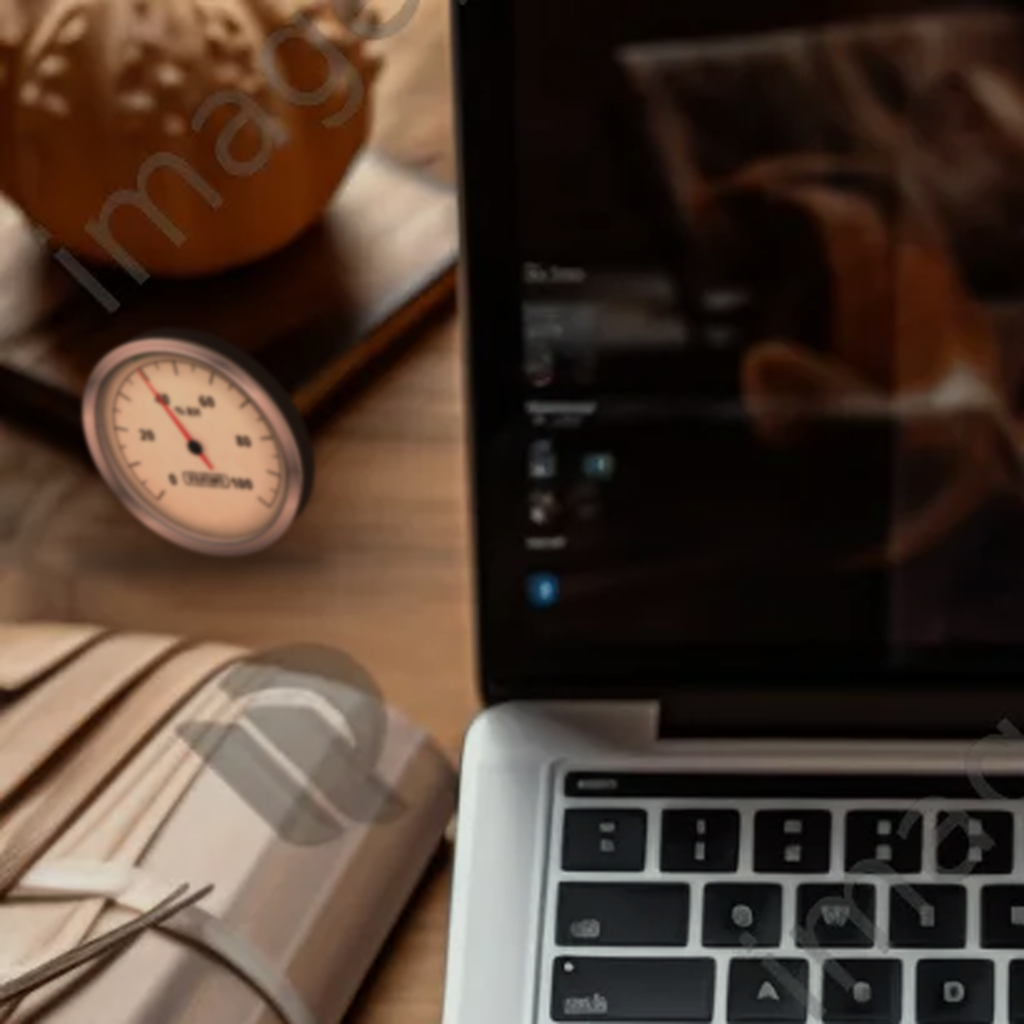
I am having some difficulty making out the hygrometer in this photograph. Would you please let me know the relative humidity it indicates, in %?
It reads 40 %
